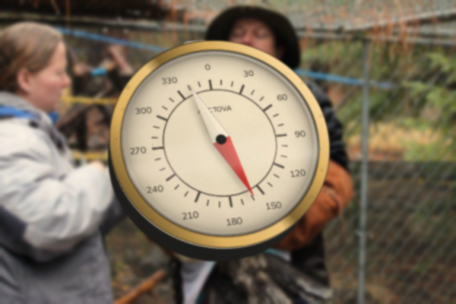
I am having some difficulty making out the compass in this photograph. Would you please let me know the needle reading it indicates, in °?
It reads 160 °
